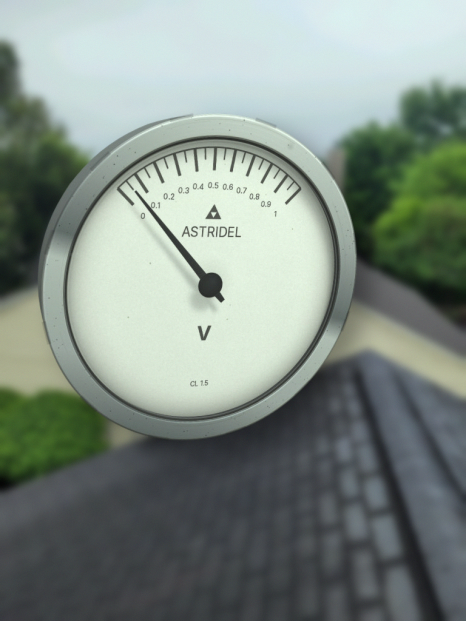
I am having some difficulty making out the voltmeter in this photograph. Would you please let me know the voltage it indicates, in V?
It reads 0.05 V
